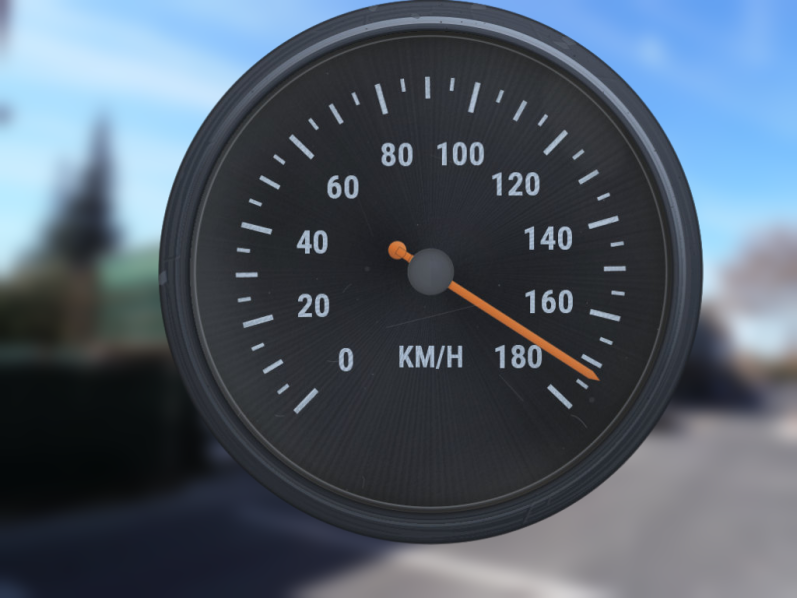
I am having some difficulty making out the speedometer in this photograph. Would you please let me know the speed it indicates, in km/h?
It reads 172.5 km/h
